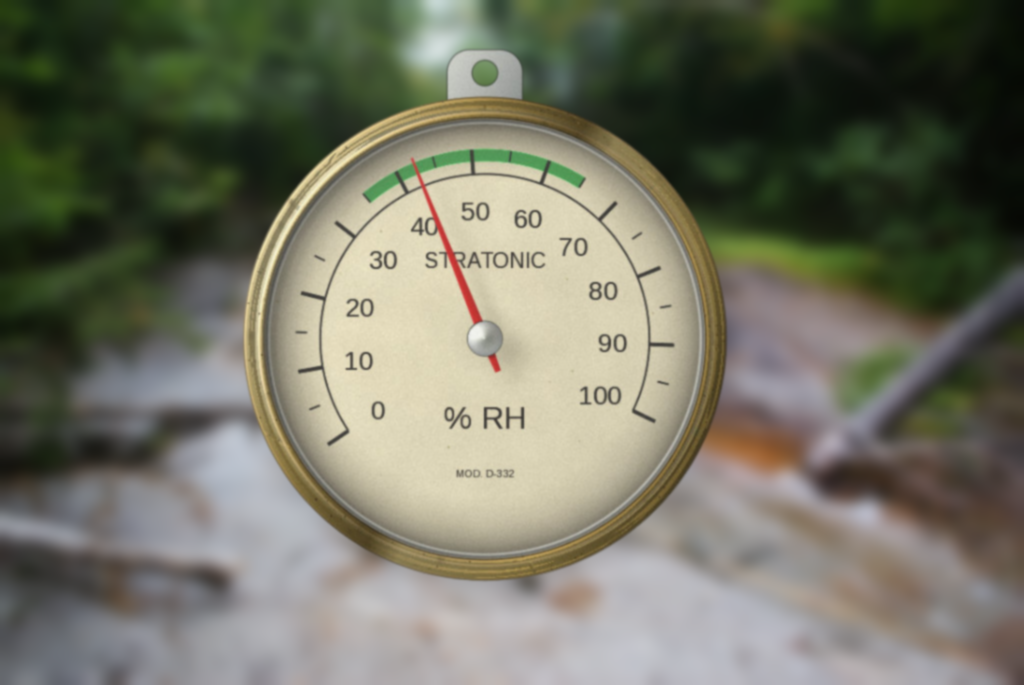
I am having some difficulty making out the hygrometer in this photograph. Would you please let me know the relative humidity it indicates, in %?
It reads 42.5 %
